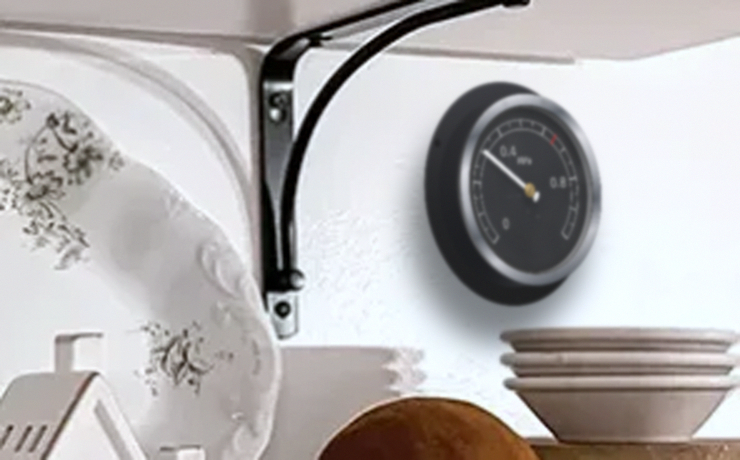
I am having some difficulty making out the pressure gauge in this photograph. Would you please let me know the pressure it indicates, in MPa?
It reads 0.3 MPa
